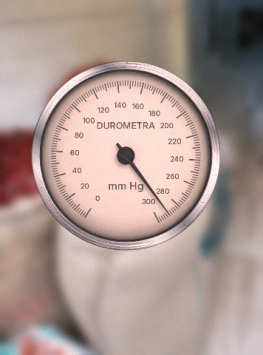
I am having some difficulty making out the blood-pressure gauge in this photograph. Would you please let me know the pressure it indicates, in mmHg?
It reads 290 mmHg
